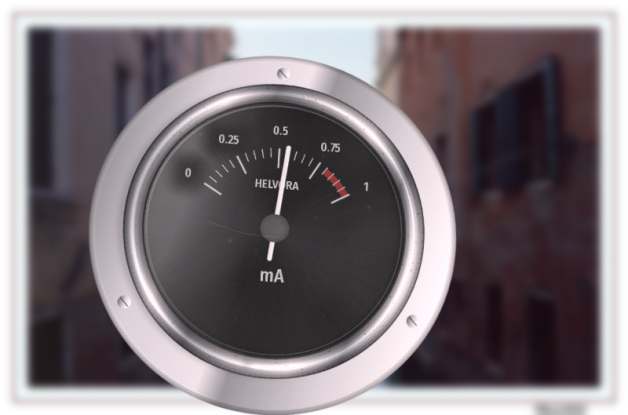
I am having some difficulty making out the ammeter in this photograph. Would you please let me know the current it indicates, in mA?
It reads 0.55 mA
